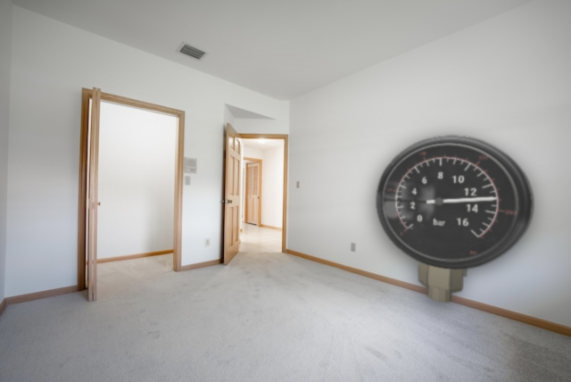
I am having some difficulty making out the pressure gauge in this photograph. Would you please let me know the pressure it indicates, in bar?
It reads 13 bar
